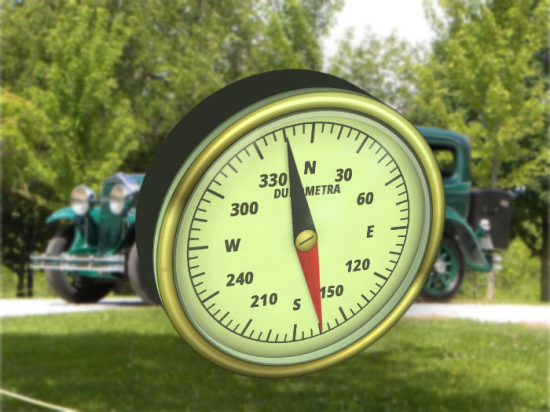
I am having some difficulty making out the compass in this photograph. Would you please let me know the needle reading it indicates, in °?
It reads 165 °
